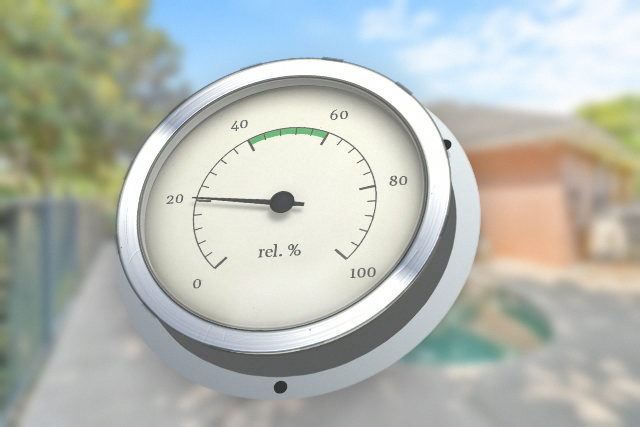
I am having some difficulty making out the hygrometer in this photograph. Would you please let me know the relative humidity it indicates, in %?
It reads 20 %
